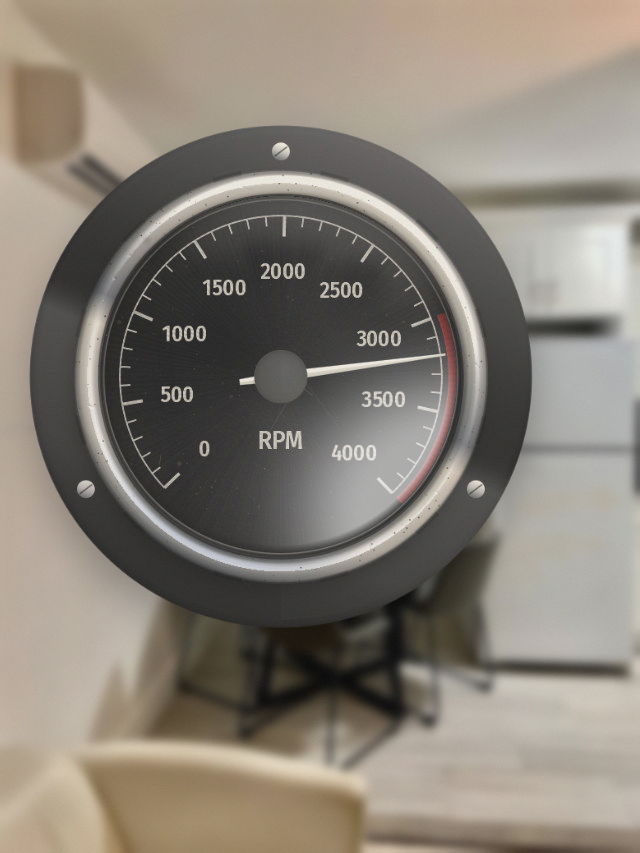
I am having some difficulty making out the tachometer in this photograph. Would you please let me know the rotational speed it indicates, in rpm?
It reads 3200 rpm
